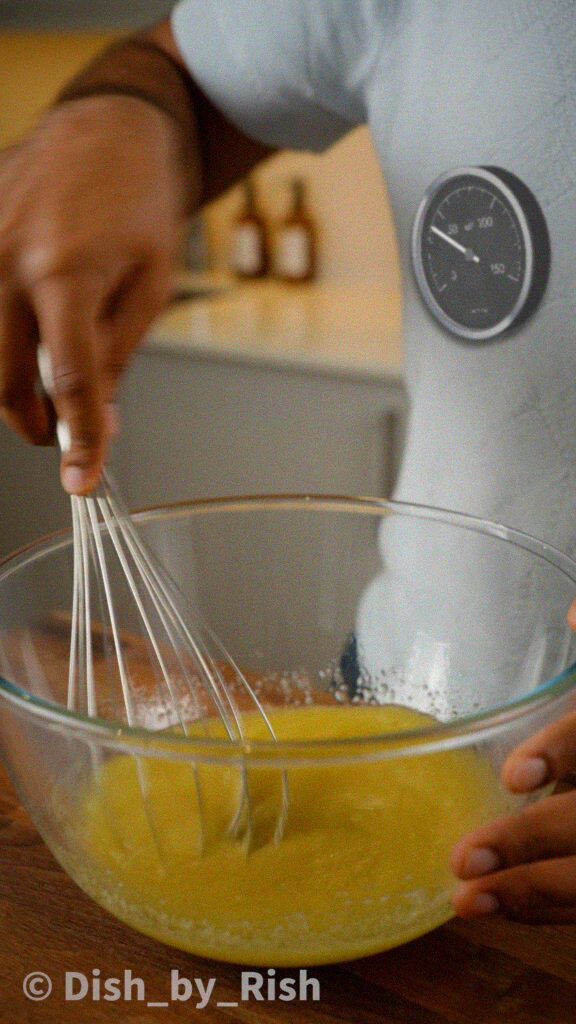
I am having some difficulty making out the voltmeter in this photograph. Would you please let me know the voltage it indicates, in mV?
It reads 40 mV
